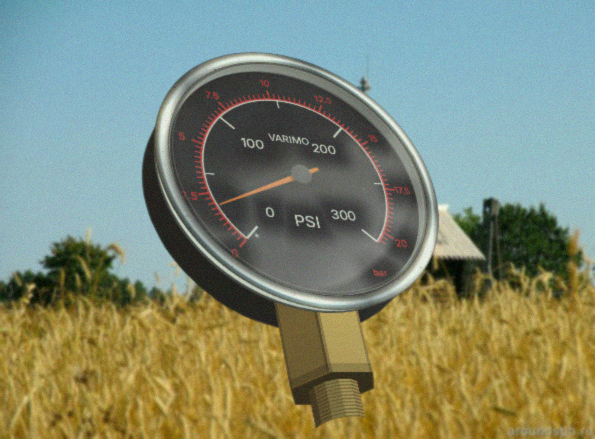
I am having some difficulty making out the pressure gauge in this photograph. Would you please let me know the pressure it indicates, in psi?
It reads 25 psi
